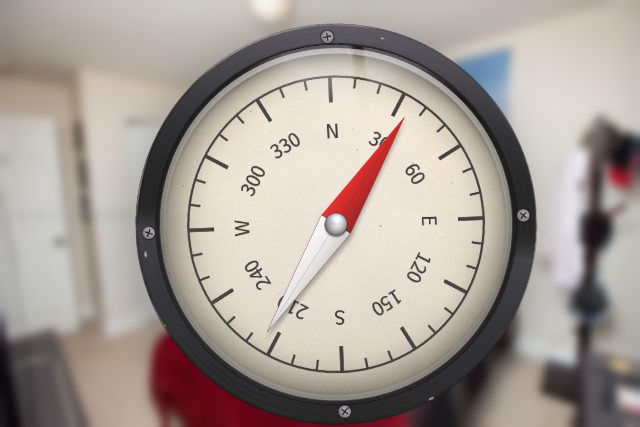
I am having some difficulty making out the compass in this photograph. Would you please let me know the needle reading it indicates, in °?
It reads 35 °
